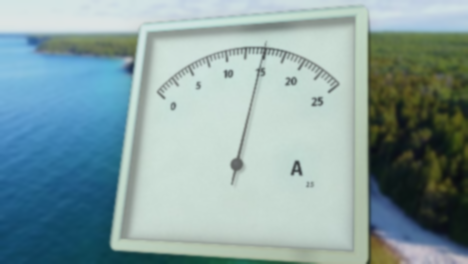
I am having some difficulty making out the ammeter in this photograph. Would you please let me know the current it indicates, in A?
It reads 15 A
